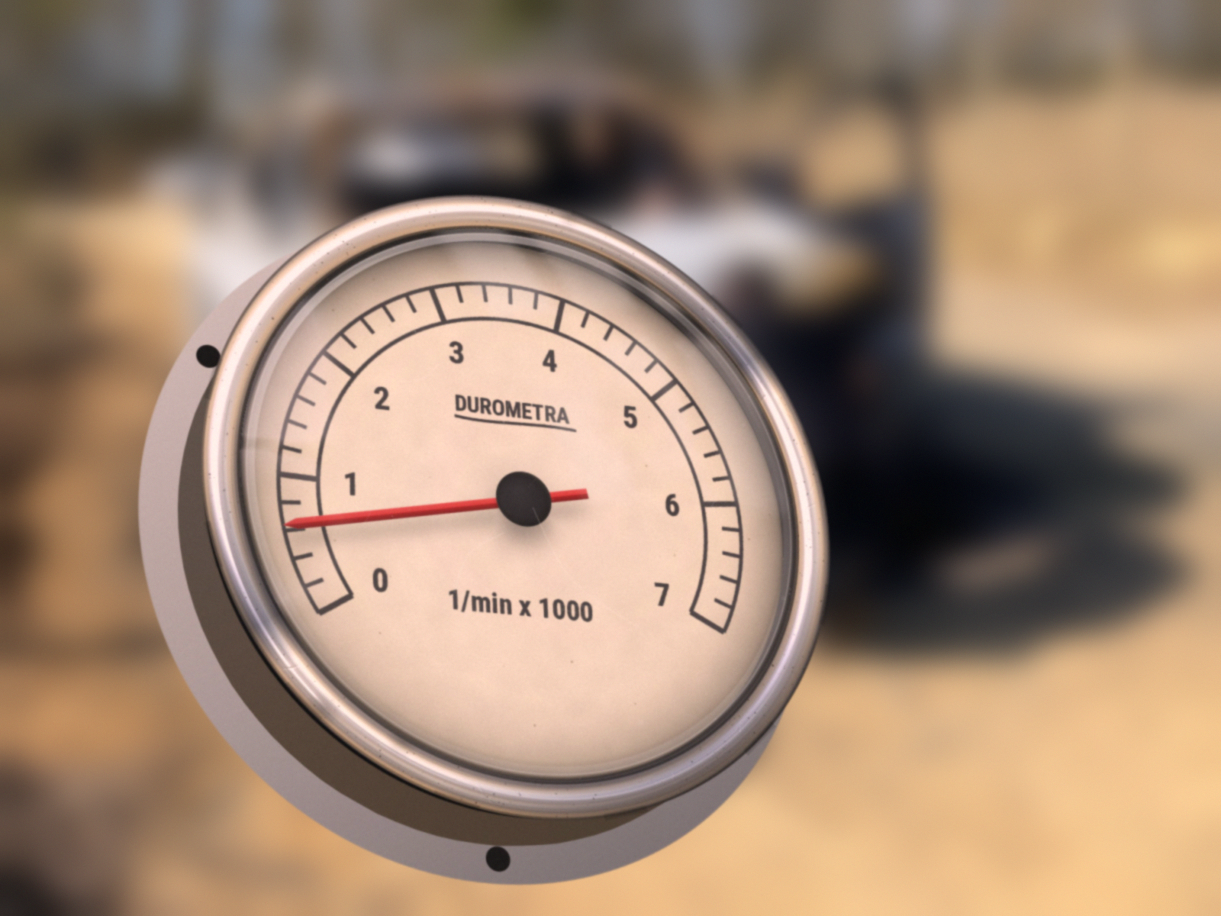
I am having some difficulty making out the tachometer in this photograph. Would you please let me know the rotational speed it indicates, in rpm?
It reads 600 rpm
